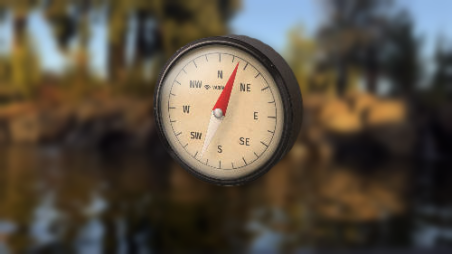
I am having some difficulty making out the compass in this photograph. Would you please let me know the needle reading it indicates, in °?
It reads 22.5 °
